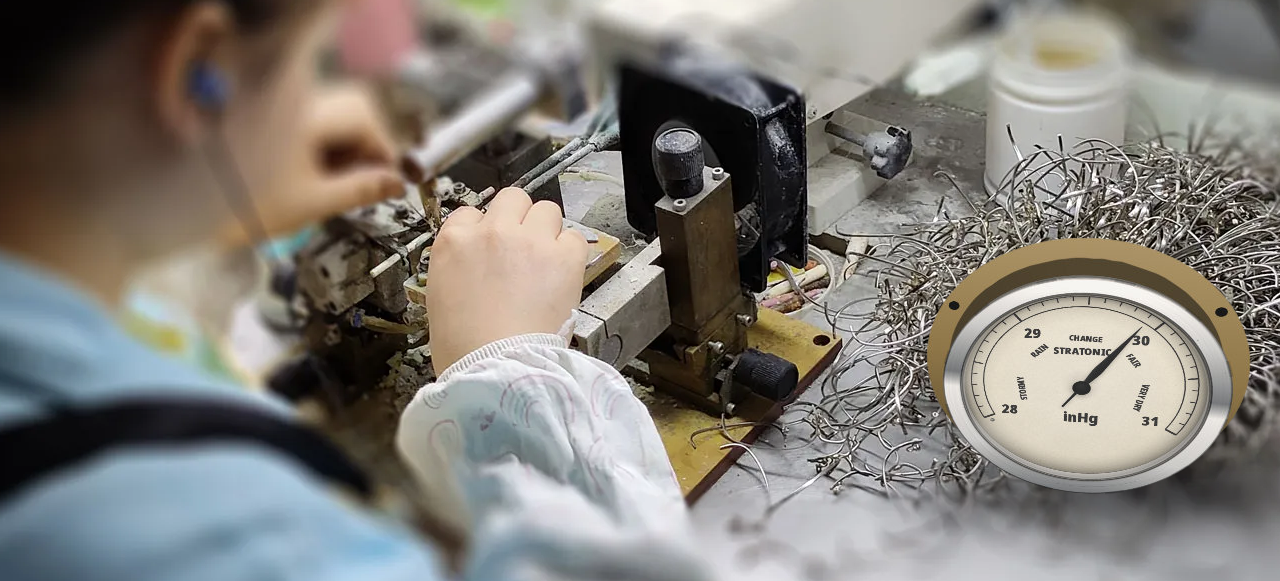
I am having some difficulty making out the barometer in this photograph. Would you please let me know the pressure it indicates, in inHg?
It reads 29.9 inHg
